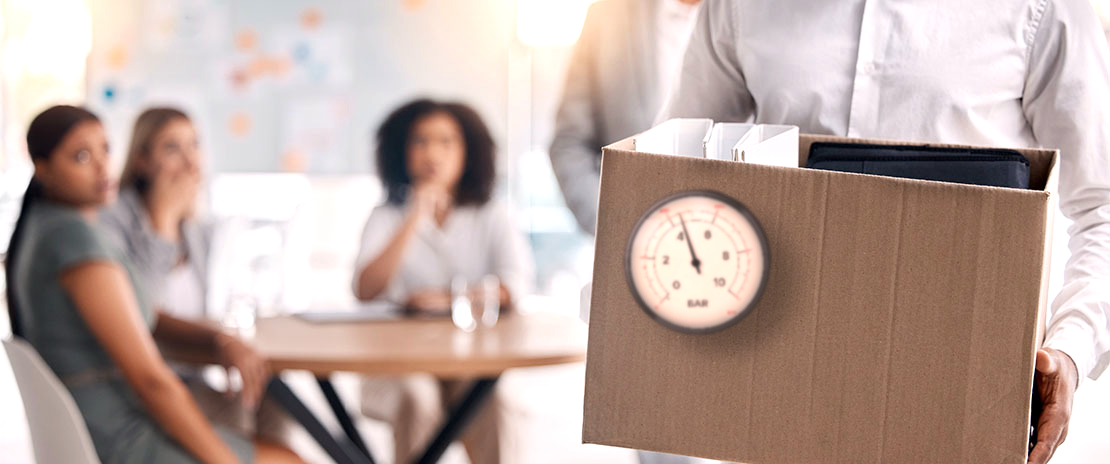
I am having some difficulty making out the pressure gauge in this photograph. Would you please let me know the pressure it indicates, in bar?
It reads 4.5 bar
